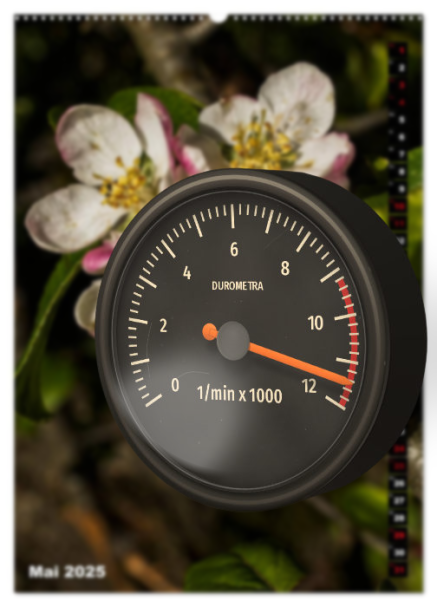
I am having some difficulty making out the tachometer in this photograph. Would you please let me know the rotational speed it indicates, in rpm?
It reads 11400 rpm
